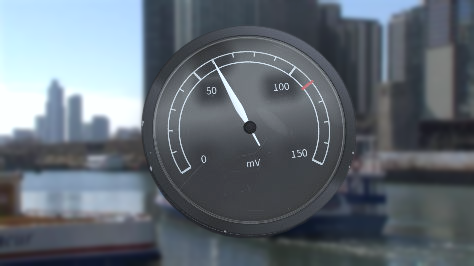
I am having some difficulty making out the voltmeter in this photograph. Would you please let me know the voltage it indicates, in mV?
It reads 60 mV
